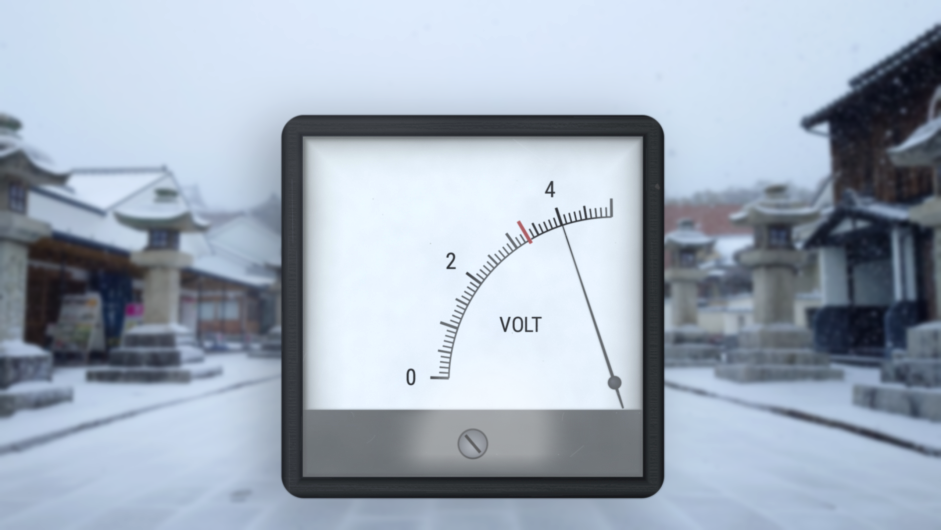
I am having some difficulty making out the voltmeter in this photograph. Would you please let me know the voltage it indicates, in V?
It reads 4 V
